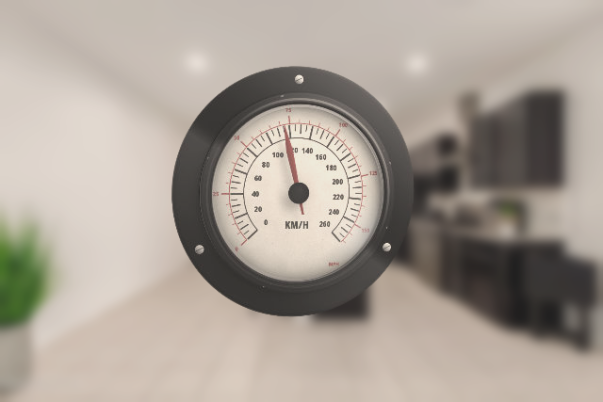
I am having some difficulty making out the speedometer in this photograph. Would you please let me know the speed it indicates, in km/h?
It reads 115 km/h
